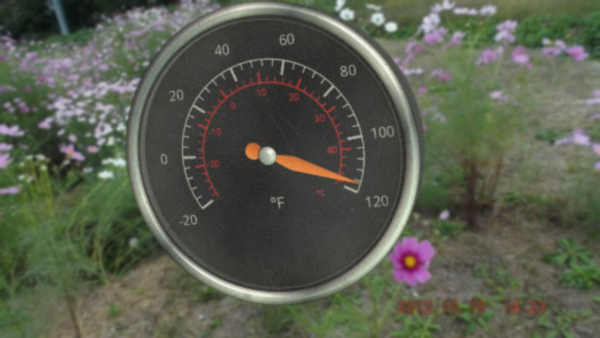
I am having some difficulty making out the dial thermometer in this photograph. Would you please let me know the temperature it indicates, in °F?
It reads 116 °F
